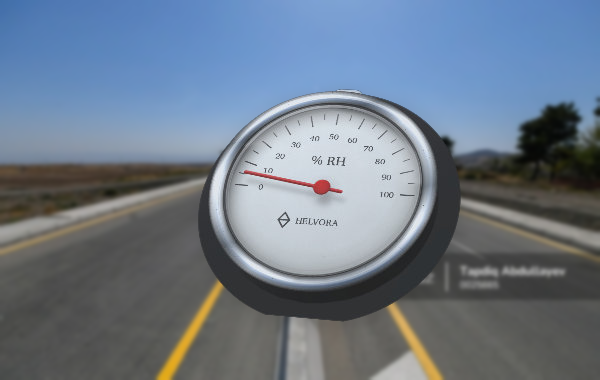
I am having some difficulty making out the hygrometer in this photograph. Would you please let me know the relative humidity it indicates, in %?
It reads 5 %
